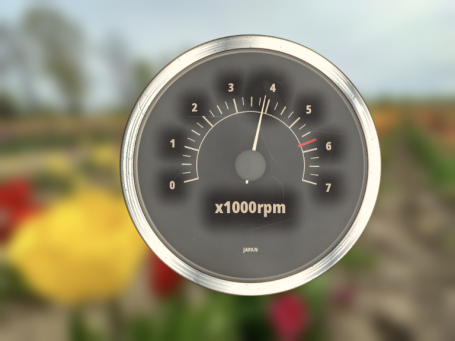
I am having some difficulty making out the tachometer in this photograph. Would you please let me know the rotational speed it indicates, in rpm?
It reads 3875 rpm
